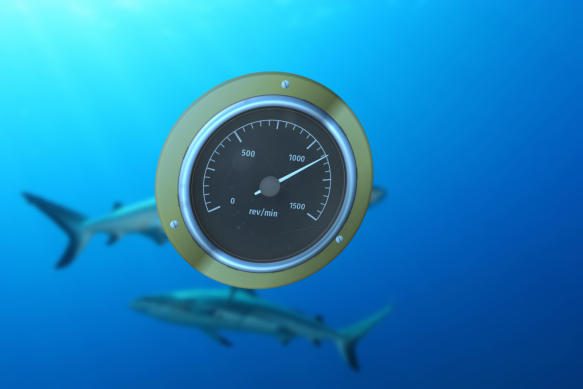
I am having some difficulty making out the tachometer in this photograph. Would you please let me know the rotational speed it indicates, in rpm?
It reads 1100 rpm
